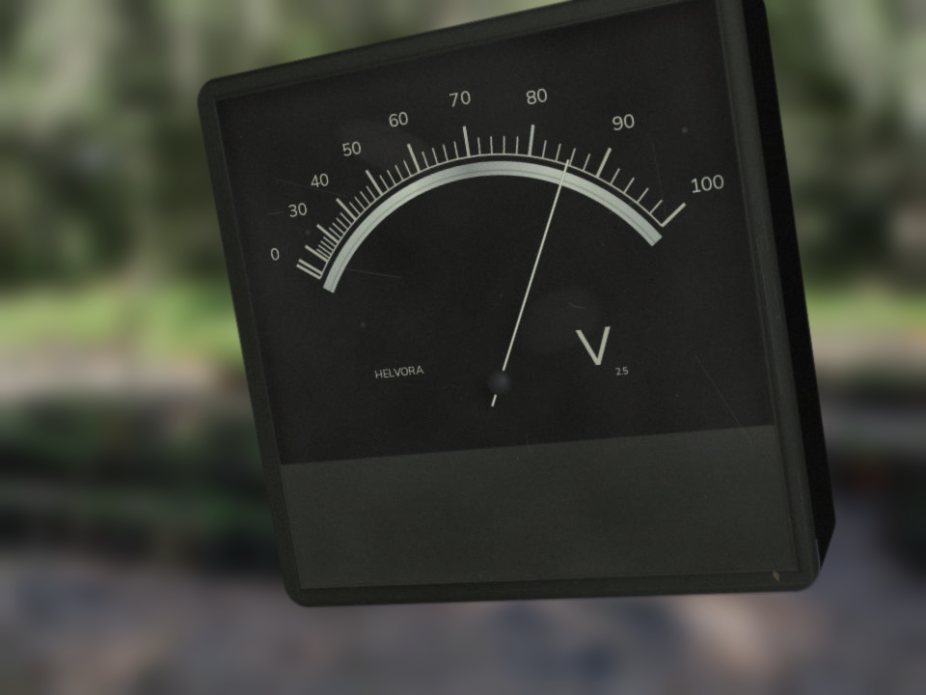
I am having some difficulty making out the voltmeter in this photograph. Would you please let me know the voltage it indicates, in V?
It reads 86 V
